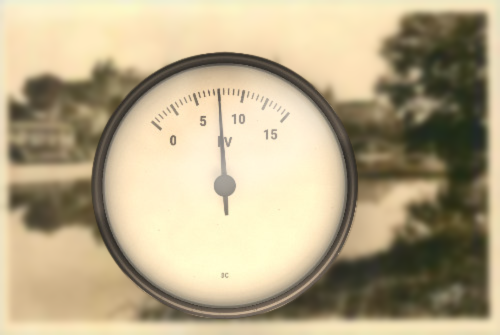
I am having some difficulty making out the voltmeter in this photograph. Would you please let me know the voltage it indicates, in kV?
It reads 7.5 kV
